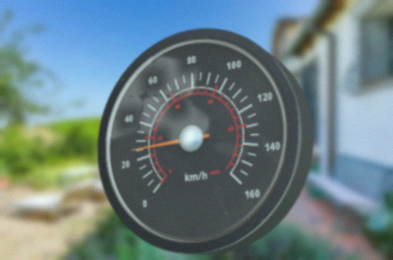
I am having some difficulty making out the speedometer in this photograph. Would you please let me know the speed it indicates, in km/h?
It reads 25 km/h
